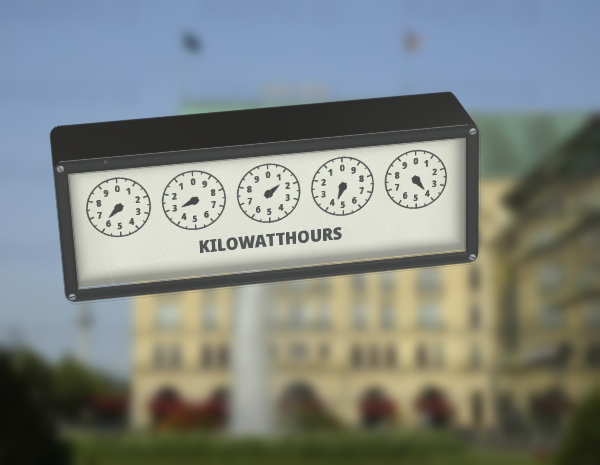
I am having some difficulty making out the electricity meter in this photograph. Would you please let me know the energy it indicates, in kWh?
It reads 63144 kWh
